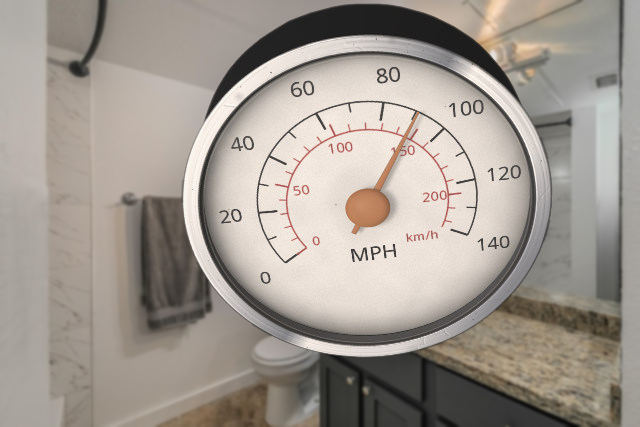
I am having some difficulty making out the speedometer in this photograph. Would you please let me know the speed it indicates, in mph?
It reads 90 mph
